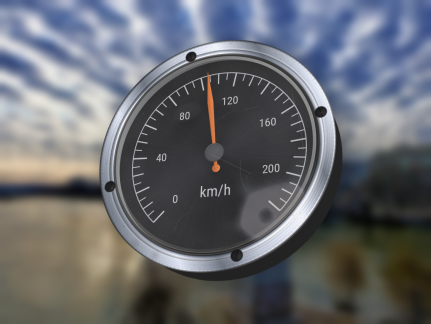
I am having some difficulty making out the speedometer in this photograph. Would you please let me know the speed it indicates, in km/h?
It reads 105 km/h
